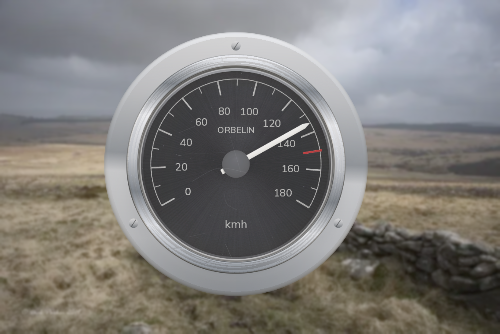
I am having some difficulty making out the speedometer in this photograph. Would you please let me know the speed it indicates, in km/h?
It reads 135 km/h
